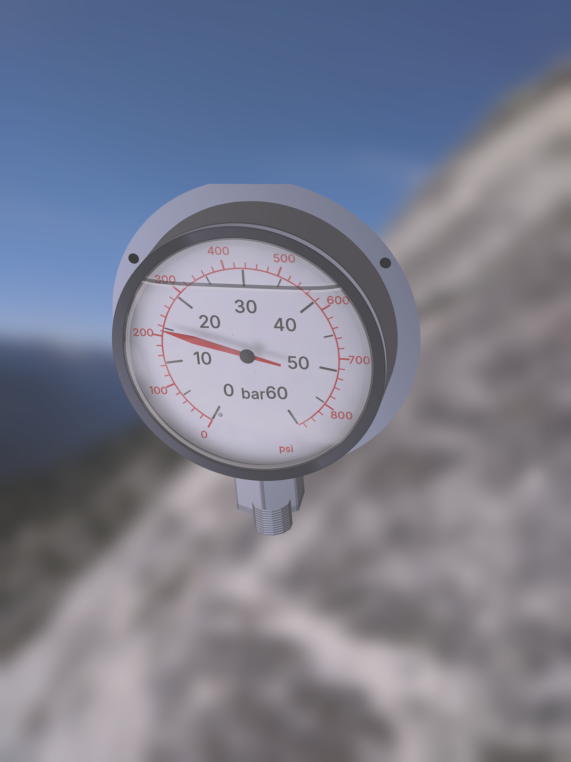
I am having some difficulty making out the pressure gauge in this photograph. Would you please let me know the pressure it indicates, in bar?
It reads 15 bar
